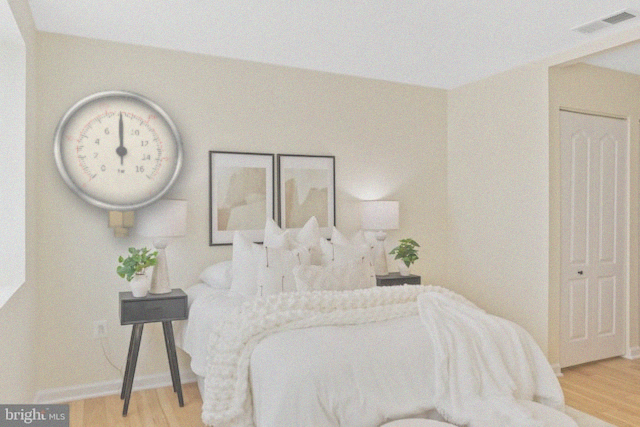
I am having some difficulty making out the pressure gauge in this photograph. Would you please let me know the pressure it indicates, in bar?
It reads 8 bar
